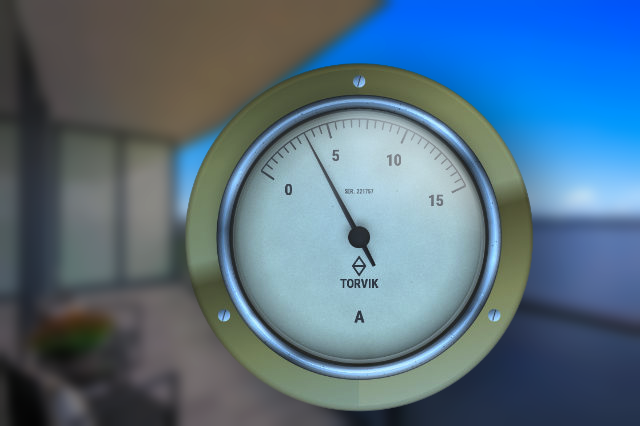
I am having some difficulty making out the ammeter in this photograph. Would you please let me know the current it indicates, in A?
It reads 3.5 A
